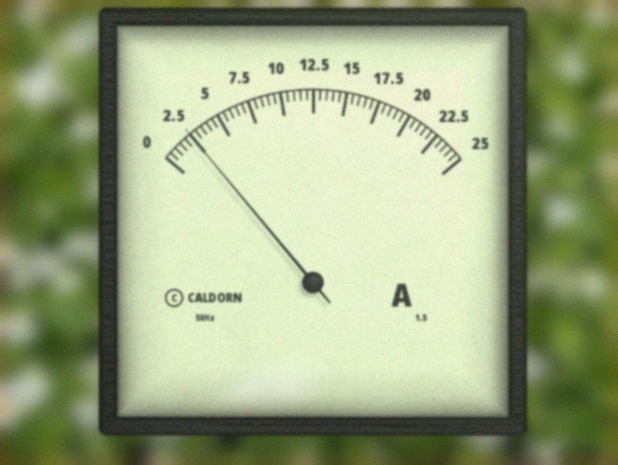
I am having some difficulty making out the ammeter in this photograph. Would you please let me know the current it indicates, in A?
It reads 2.5 A
